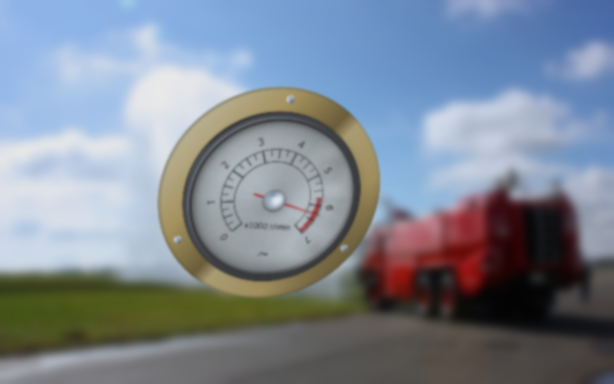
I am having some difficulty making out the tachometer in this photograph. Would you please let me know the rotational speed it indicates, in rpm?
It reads 6250 rpm
